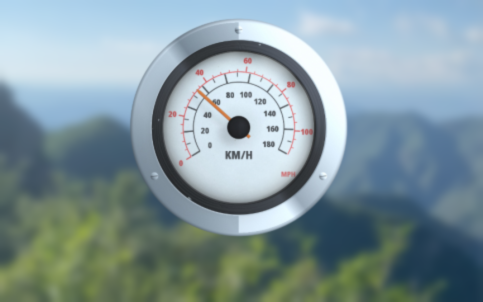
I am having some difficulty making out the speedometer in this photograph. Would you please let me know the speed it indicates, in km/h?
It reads 55 km/h
